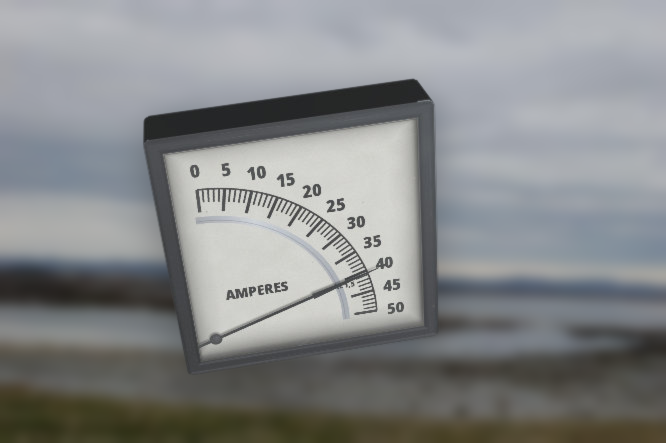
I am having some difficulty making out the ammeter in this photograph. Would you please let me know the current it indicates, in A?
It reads 40 A
